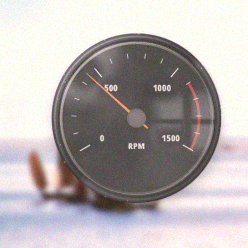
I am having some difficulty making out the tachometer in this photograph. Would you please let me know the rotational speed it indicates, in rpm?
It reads 450 rpm
